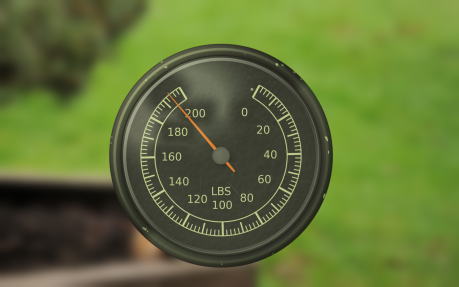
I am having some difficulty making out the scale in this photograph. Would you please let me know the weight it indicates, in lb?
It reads 194 lb
